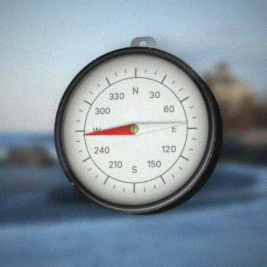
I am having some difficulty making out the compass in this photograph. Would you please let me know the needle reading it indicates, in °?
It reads 265 °
